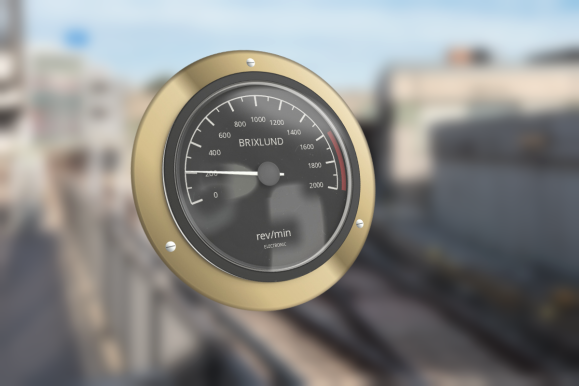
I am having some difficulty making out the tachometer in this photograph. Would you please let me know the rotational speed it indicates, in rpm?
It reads 200 rpm
